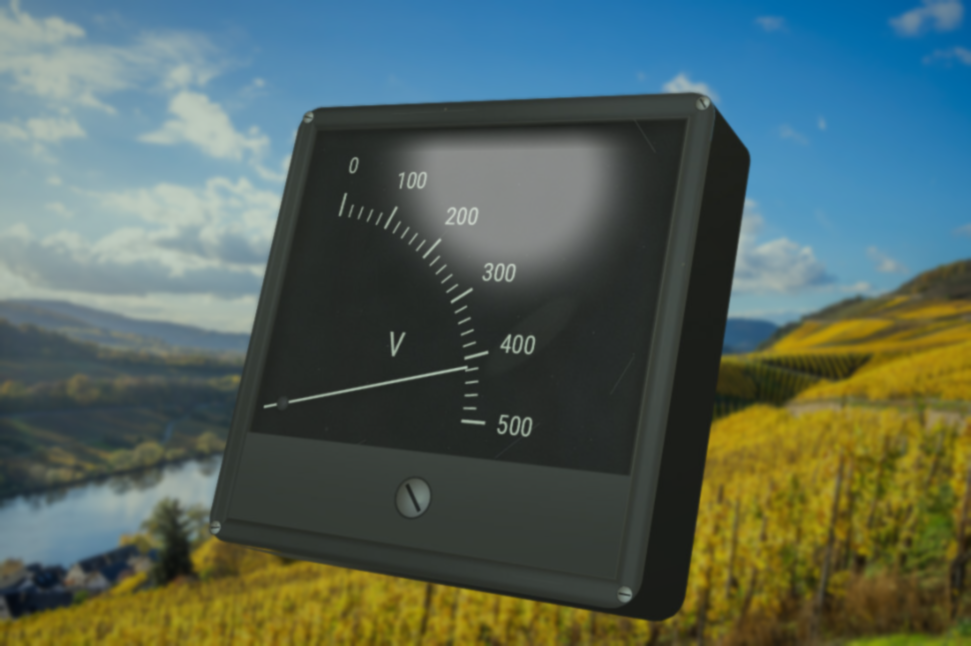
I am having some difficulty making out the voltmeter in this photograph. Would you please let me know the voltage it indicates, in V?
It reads 420 V
